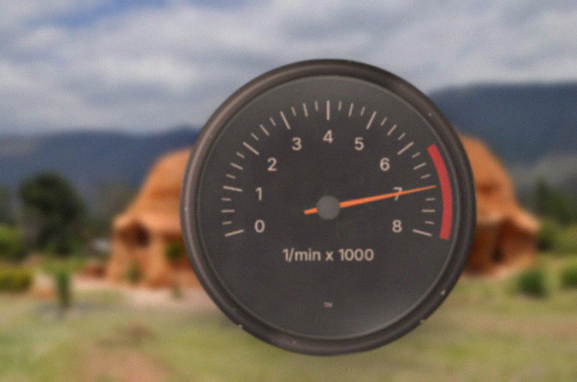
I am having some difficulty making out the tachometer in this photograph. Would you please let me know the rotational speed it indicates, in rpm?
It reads 7000 rpm
